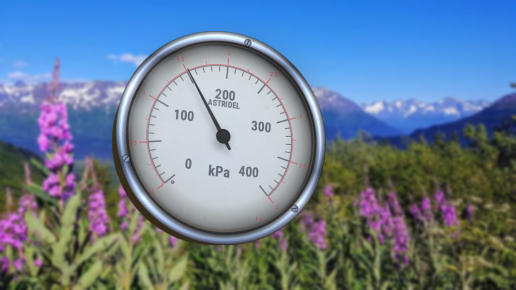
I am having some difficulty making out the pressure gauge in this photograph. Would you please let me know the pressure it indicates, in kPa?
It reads 150 kPa
